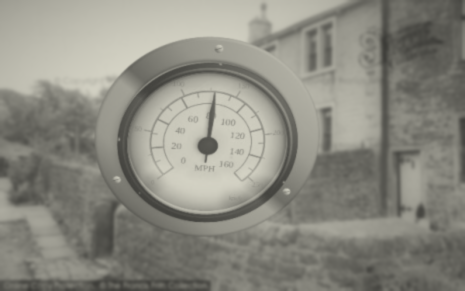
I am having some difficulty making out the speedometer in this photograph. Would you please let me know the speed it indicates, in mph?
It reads 80 mph
